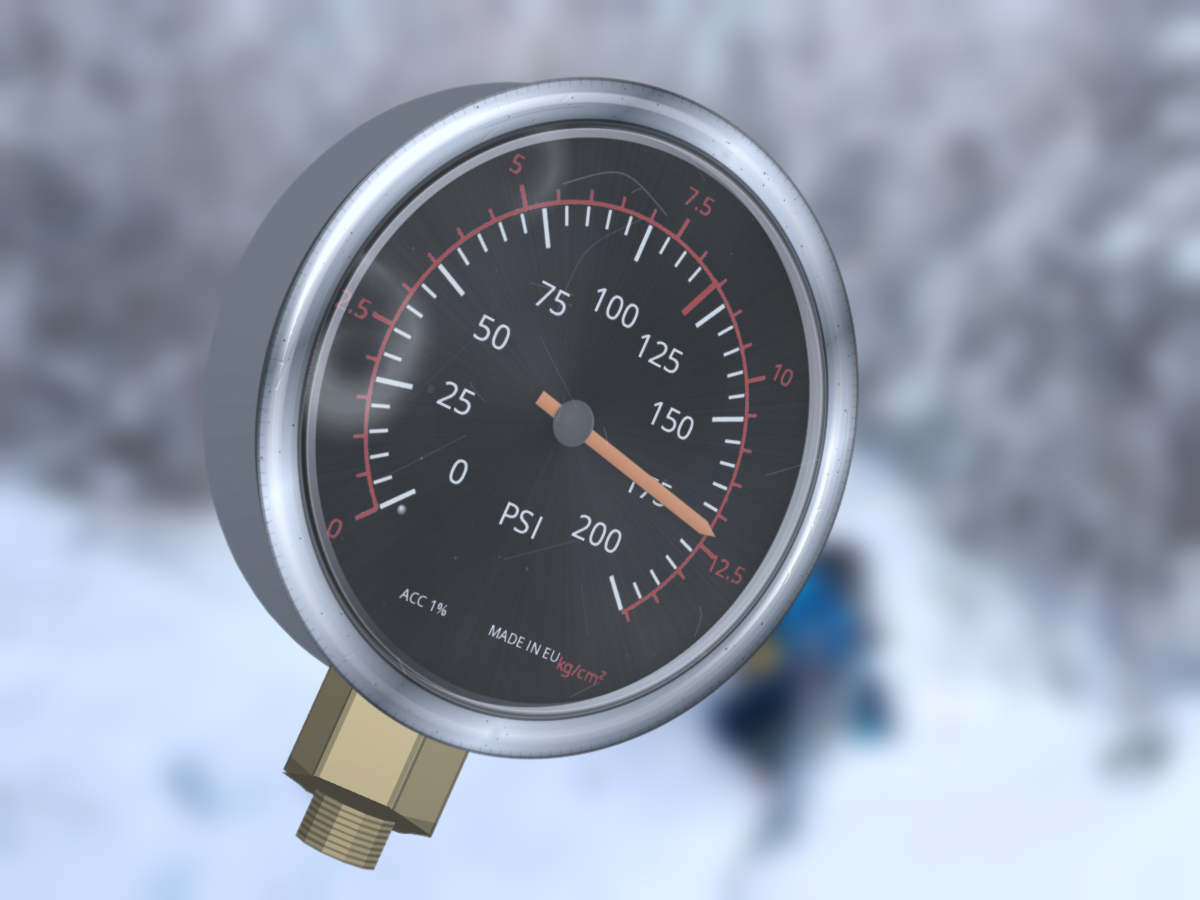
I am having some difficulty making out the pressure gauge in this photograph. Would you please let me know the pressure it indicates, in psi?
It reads 175 psi
